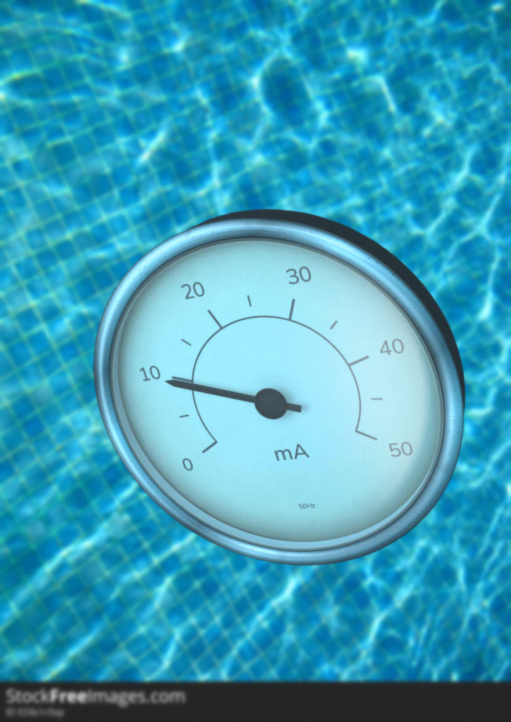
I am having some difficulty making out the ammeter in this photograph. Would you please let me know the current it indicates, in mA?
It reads 10 mA
